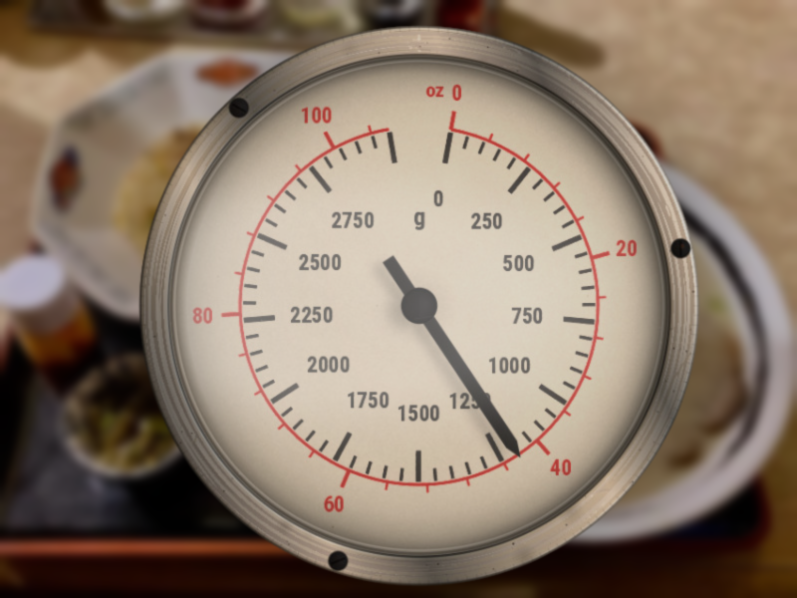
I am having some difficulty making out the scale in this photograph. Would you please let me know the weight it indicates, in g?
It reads 1200 g
